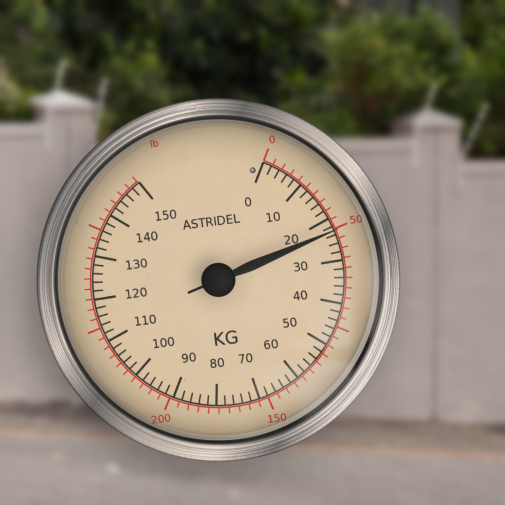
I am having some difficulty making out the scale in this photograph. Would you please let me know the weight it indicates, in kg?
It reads 23 kg
